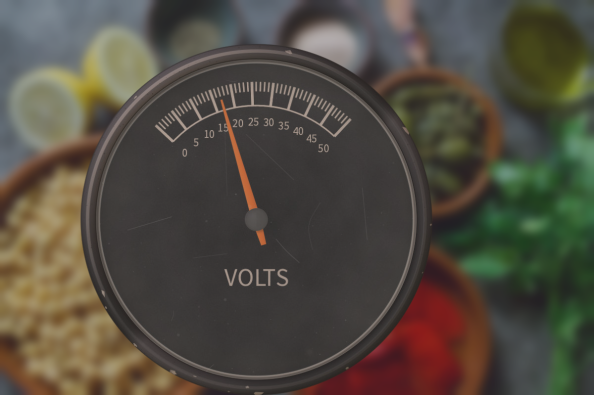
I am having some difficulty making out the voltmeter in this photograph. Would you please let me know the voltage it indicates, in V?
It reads 17 V
